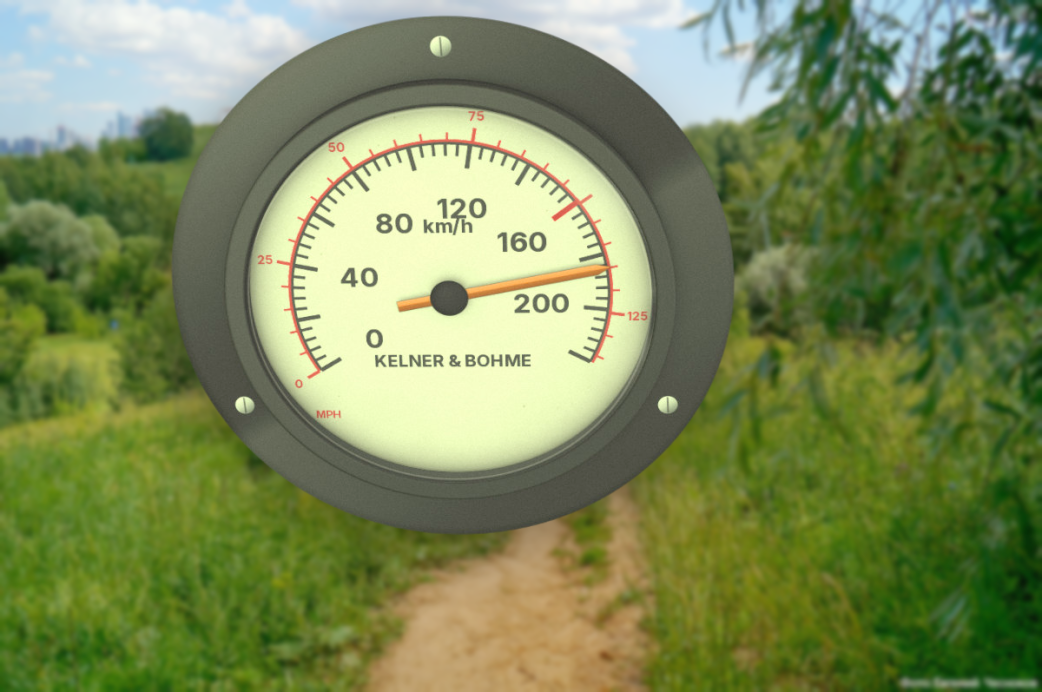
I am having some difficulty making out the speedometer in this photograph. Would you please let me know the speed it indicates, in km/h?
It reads 184 km/h
